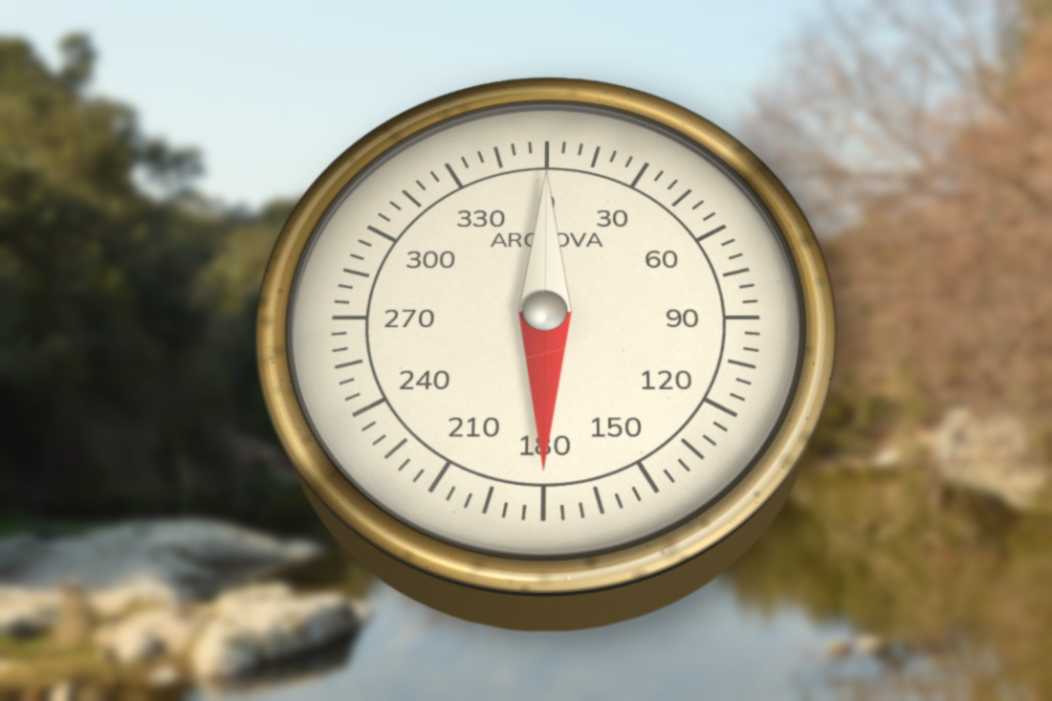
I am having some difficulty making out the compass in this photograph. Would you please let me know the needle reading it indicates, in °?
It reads 180 °
